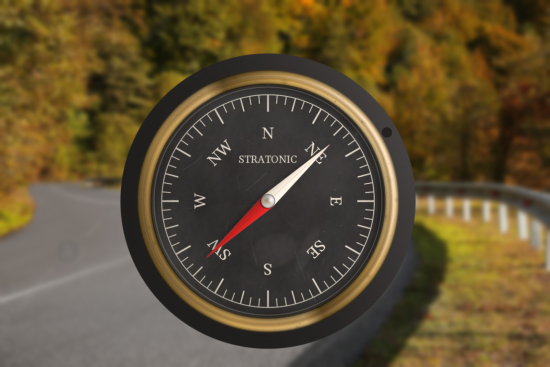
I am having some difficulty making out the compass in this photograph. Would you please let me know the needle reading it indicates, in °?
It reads 227.5 °
